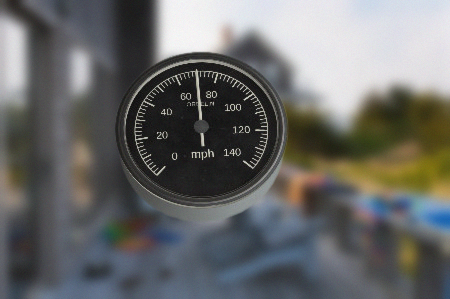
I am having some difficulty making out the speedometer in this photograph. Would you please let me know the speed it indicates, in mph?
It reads 70 mph
